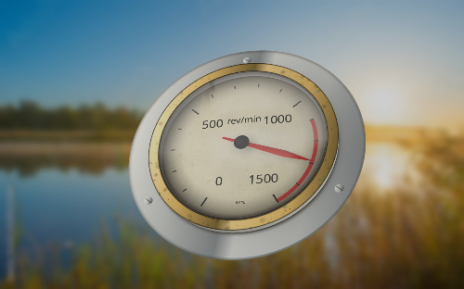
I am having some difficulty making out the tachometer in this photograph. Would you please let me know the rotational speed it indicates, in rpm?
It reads 1300 rpm
